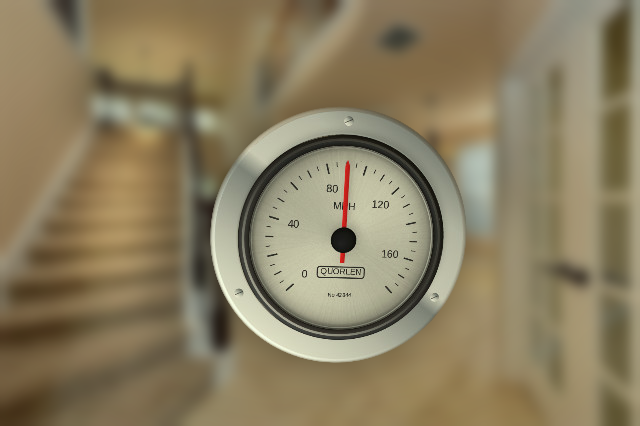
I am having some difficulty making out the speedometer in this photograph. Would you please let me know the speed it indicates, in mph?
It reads 90 mph
